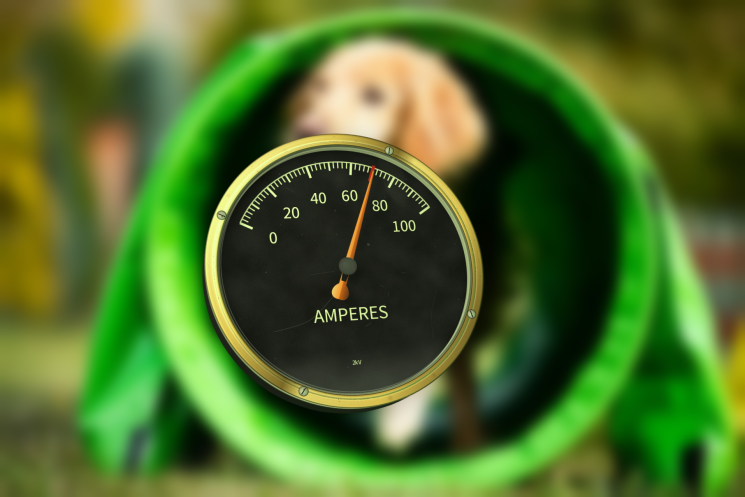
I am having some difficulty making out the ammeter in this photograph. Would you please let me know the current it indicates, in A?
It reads 70 A
